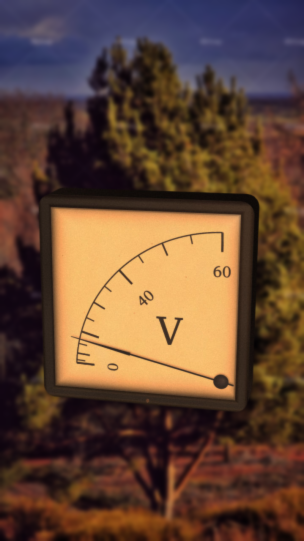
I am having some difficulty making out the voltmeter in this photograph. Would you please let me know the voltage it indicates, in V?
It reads 17.5 V
